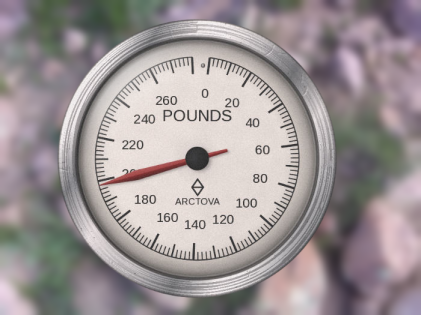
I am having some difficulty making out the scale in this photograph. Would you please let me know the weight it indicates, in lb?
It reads 198 lb
